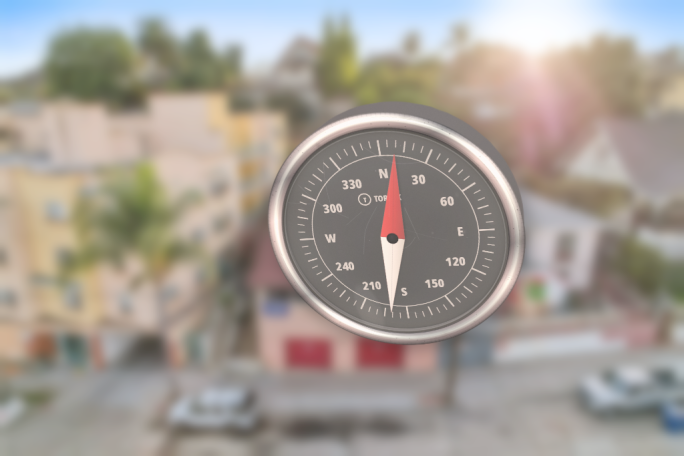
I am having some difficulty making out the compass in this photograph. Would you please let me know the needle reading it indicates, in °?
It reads 10 °
